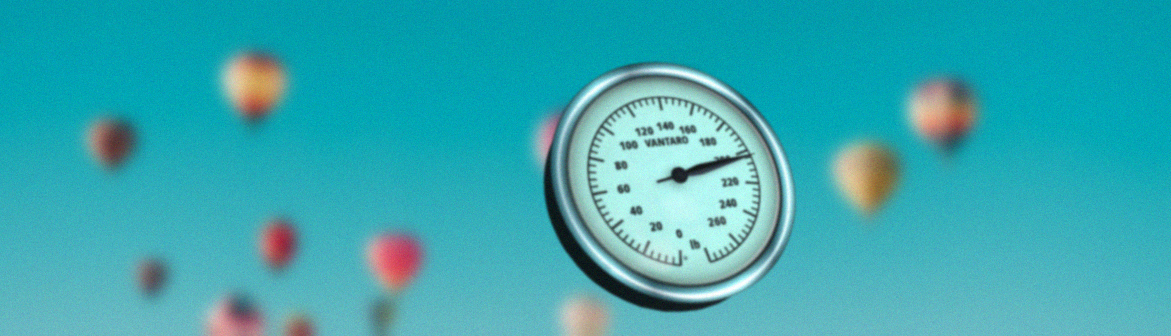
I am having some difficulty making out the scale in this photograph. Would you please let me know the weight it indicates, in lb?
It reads 204 lb
